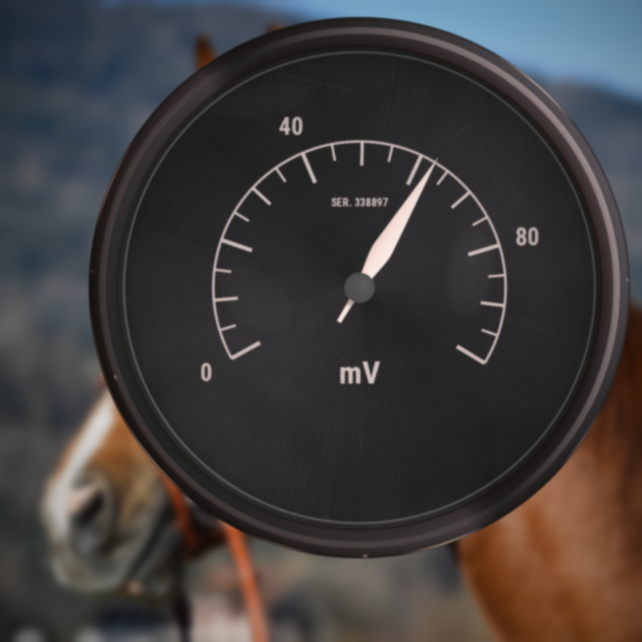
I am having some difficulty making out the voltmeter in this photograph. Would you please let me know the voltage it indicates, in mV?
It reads 62.5 mV
